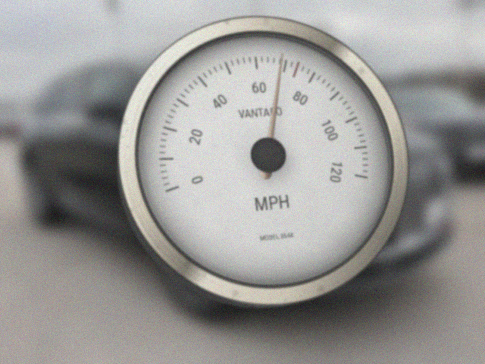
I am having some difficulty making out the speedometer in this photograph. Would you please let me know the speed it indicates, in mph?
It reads 68 mph
